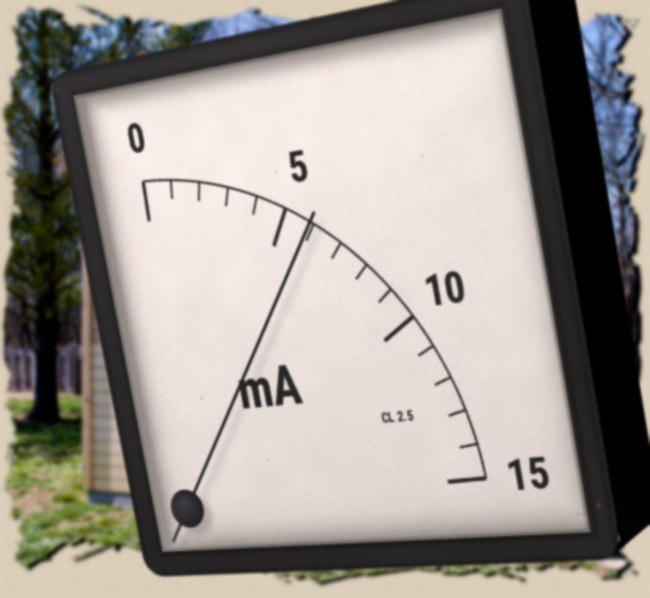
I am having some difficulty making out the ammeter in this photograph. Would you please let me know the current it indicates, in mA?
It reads 6 mA
